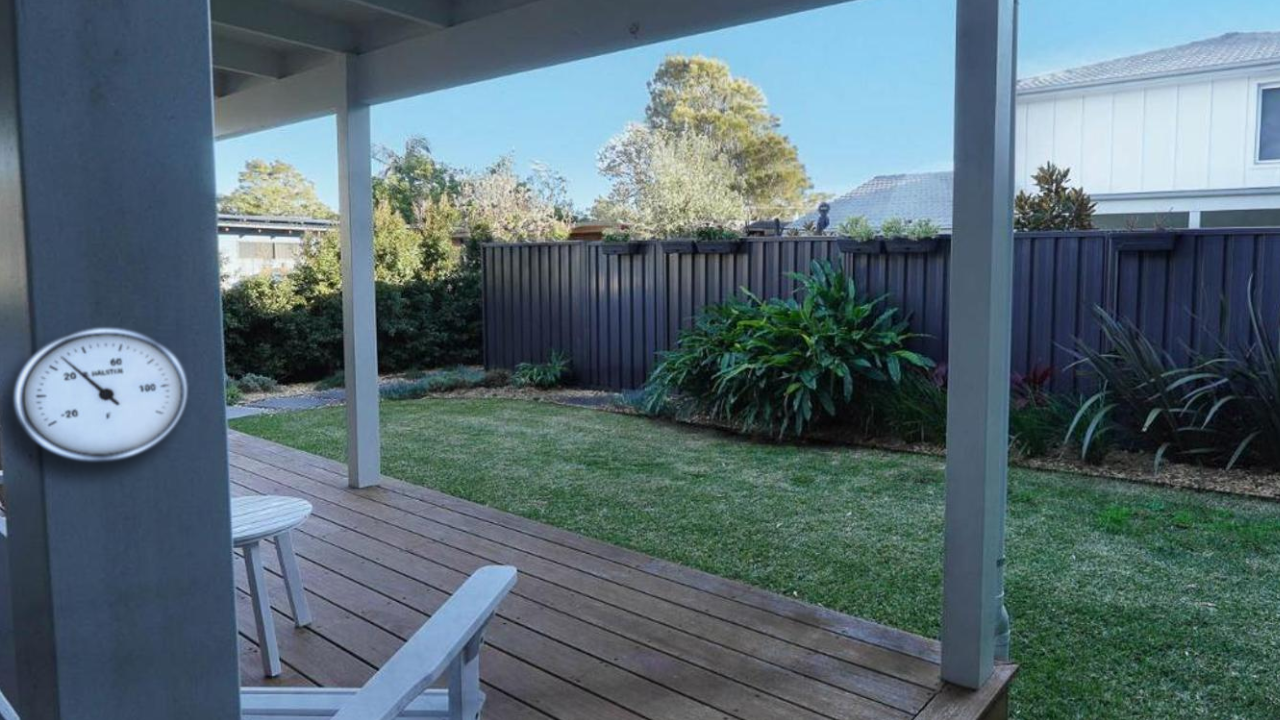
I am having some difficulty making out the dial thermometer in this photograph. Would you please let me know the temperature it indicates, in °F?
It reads 28 °F
